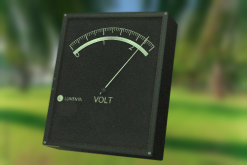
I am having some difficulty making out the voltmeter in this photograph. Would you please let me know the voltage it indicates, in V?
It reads 2.25 V
